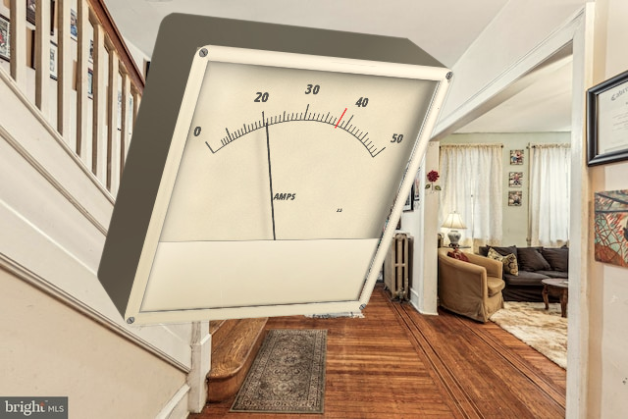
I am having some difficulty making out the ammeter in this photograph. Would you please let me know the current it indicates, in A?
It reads 20 A
